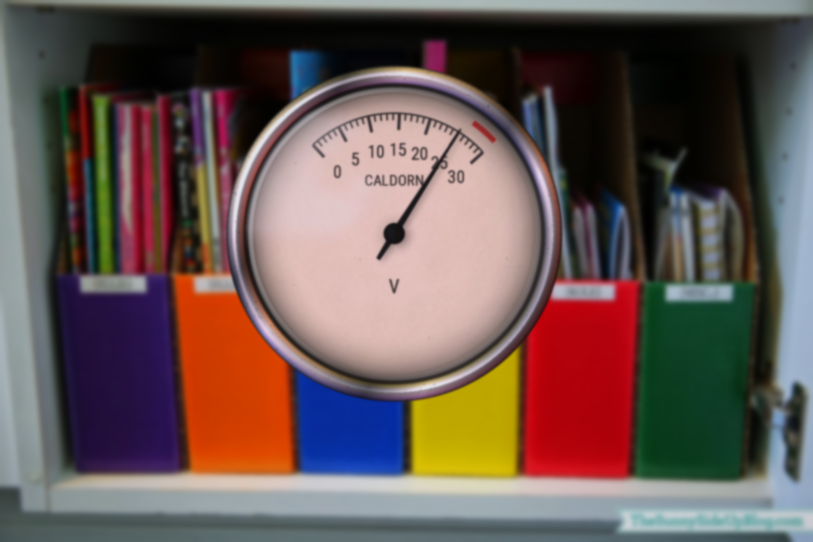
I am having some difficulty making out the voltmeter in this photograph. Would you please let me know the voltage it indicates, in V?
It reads 25 V
